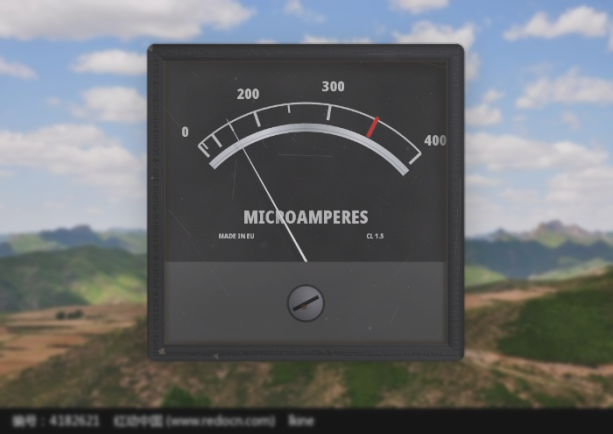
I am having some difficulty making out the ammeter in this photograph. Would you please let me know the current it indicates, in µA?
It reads 150 µA
